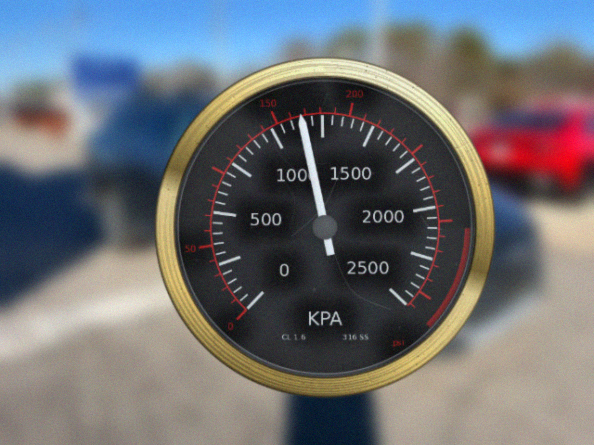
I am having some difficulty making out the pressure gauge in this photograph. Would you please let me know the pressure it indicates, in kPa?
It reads 1150 kPa
